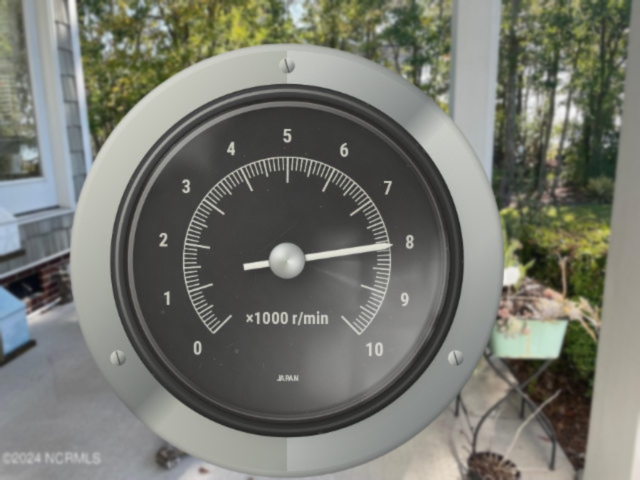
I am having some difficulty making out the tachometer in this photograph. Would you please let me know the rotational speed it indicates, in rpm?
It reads 8000 rpm
